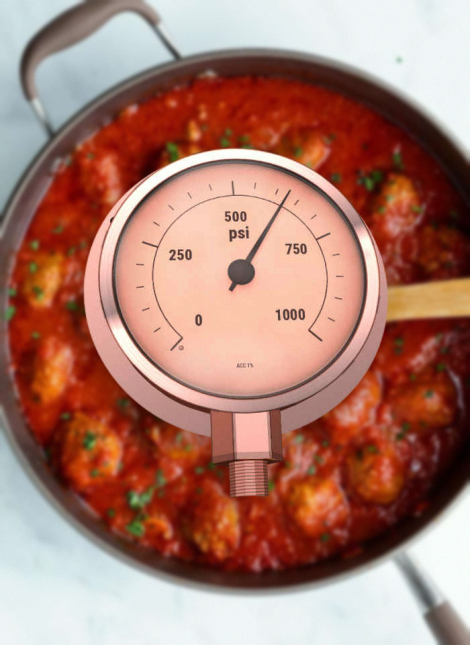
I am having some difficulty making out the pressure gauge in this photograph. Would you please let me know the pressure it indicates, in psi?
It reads 625 psi
